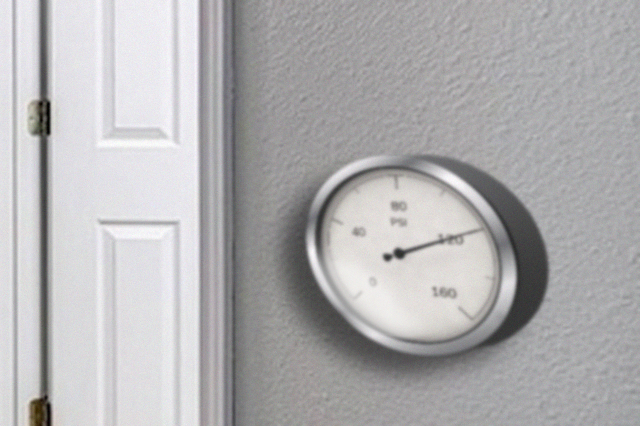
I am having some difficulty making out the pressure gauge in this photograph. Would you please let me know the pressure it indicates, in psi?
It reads 120 psi
